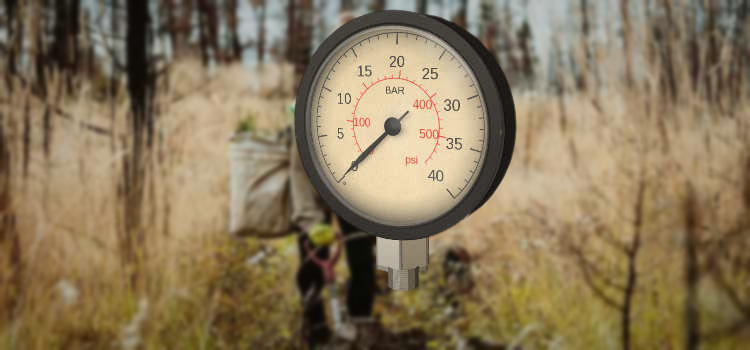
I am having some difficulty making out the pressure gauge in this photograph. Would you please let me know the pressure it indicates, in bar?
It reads 0 bar
